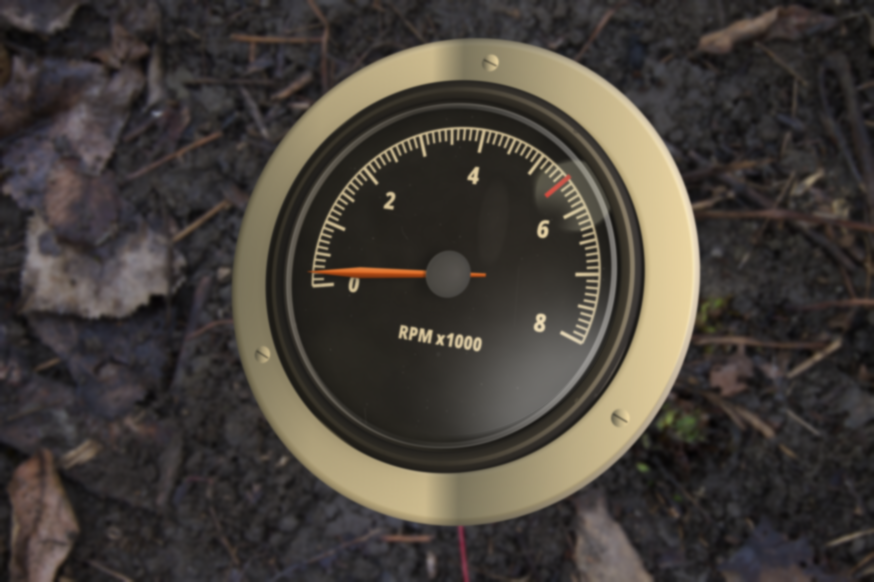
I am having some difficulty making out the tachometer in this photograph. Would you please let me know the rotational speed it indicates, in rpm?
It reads 200 rpm
